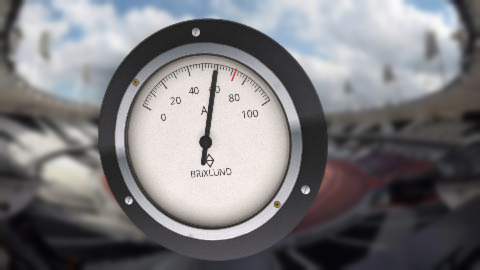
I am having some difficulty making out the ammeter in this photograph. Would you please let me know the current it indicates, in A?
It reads 60 A
